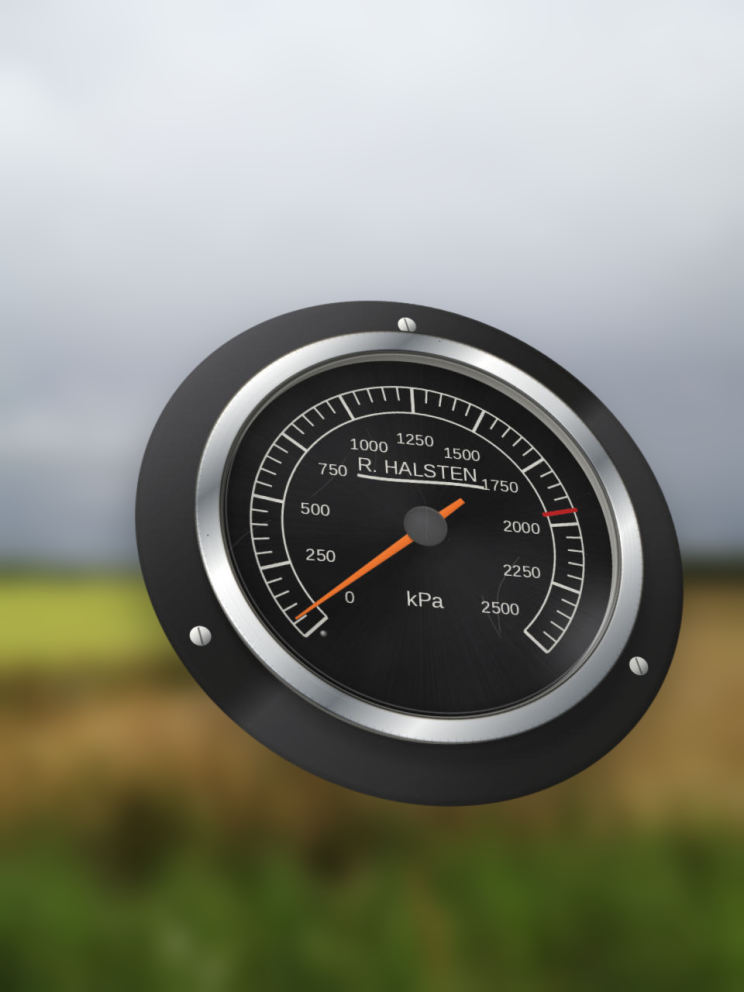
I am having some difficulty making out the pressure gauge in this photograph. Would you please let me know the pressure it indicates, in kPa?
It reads 50 kPa
